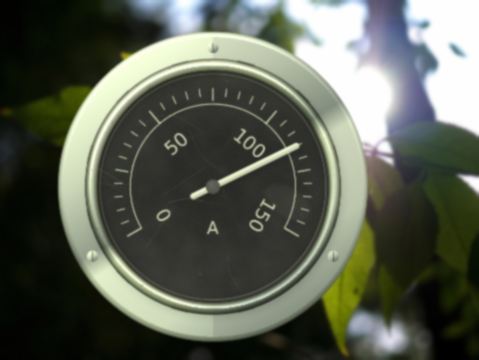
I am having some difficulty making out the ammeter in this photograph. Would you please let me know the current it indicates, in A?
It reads 115 A
